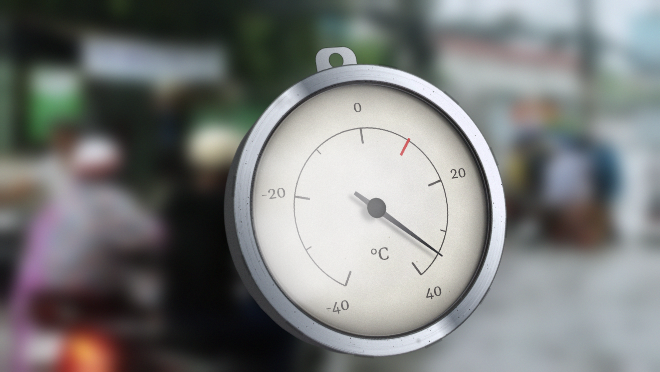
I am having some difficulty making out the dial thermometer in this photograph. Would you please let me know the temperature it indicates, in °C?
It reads 35 °C
